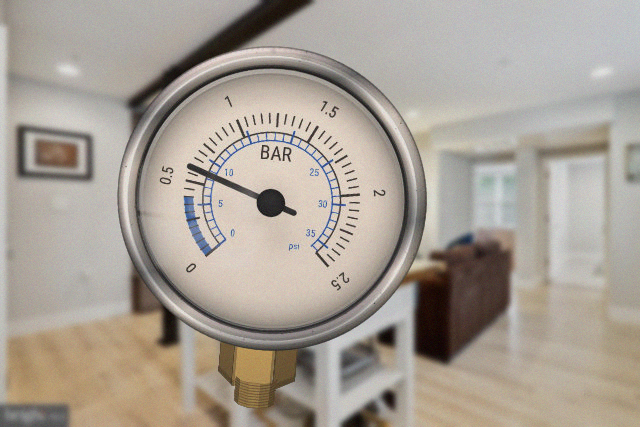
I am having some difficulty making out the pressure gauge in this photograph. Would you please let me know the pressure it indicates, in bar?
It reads 0.6 bar
